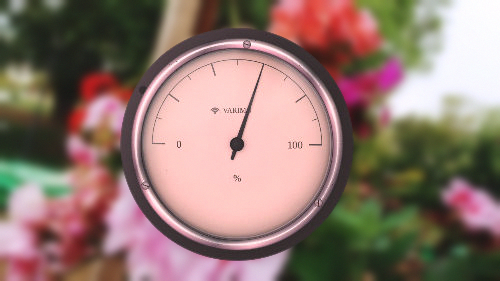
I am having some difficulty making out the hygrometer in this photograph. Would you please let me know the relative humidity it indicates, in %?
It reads 60 %
